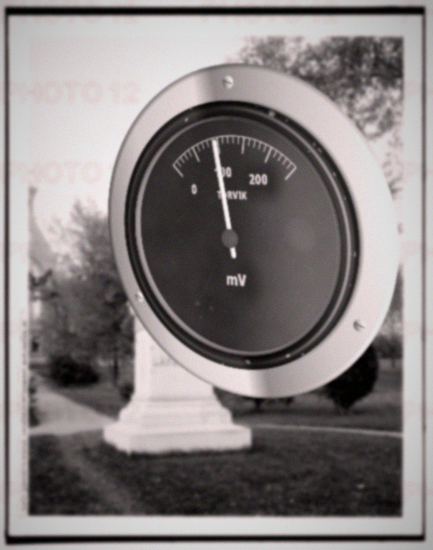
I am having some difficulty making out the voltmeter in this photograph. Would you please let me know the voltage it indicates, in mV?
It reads 100 mV
